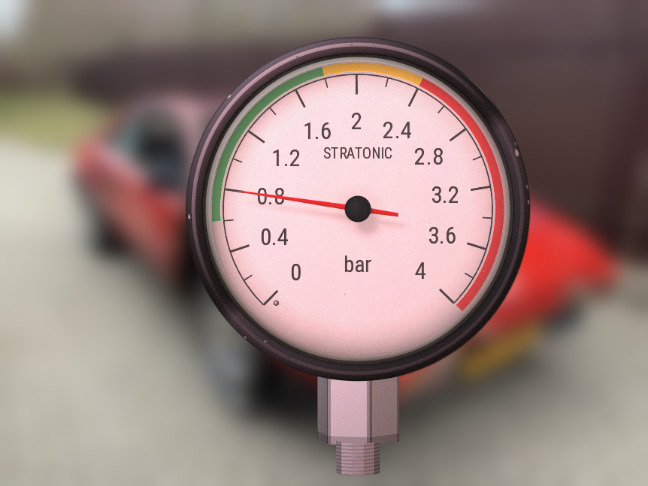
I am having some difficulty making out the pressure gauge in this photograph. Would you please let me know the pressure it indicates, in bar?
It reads 0.8 bar
